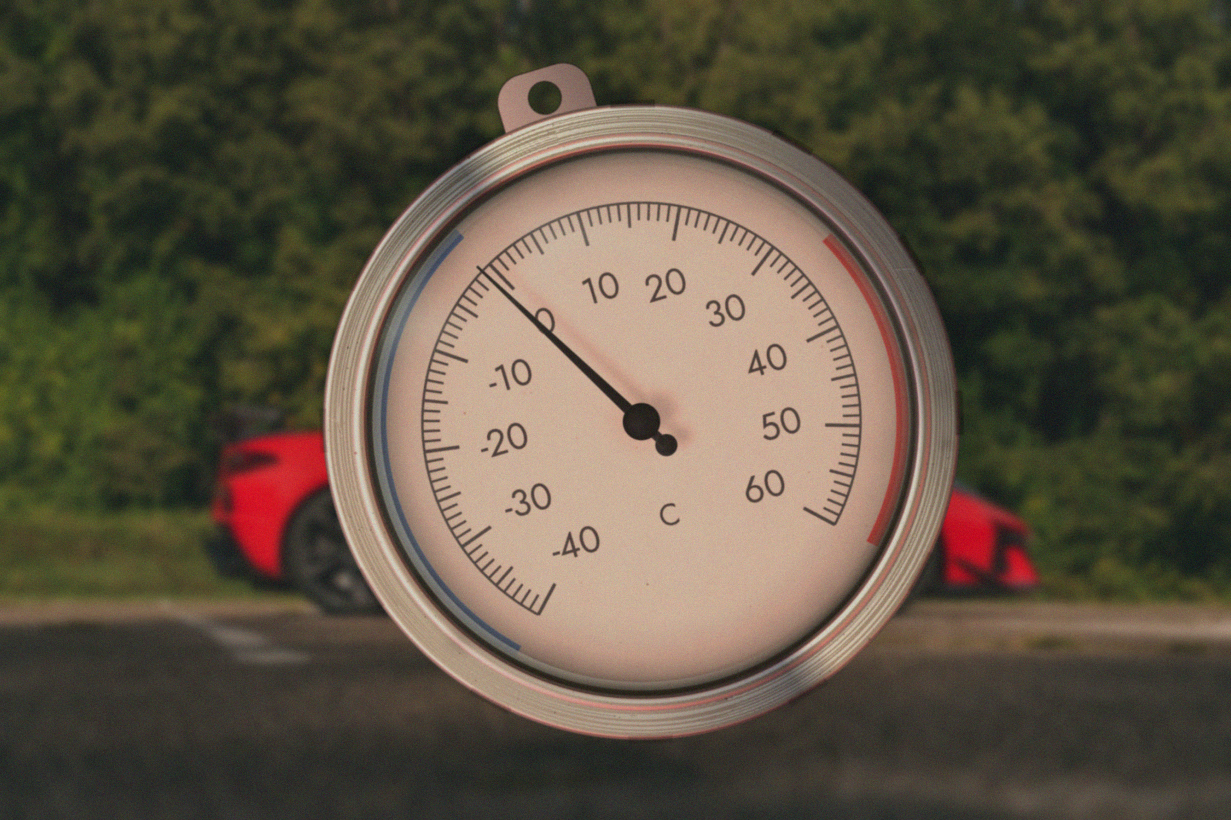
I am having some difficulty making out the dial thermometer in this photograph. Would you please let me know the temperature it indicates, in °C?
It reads -1 °C
